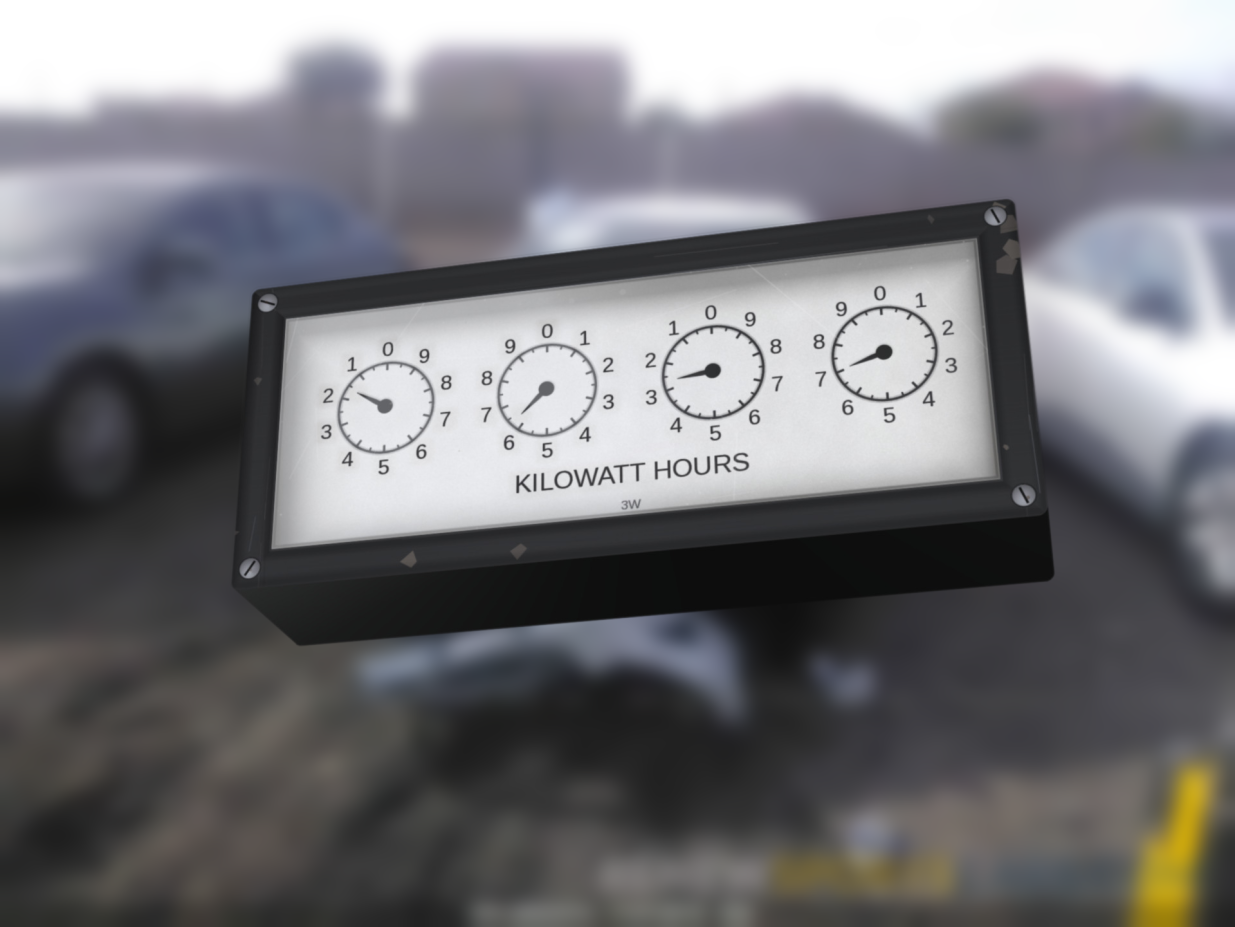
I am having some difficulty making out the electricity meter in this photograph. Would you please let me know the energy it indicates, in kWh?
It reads 1627 kWh
